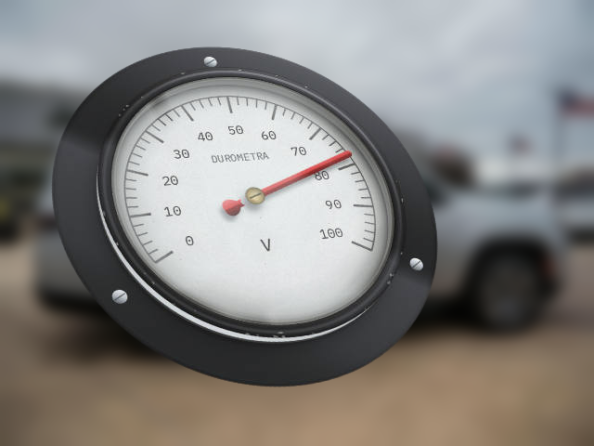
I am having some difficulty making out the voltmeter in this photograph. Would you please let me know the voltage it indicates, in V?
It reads 78 V
